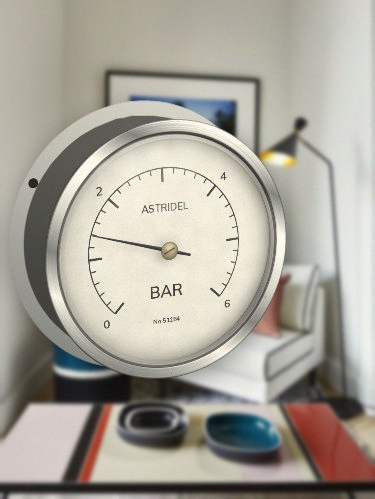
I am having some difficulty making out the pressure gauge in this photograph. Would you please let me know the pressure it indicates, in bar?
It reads 1.4 bar
